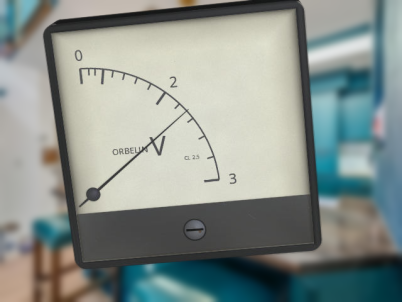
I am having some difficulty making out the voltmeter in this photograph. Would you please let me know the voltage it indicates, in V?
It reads 2.3 V
